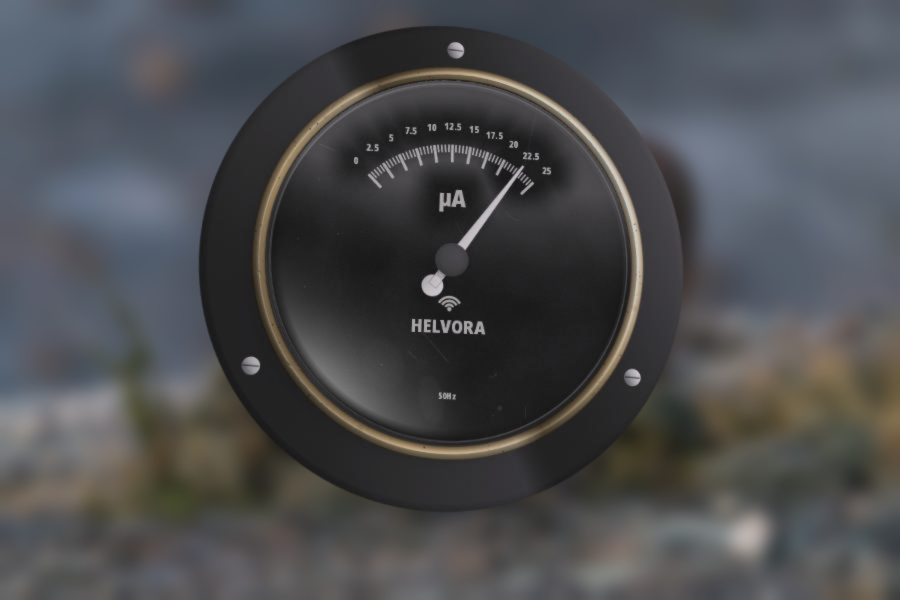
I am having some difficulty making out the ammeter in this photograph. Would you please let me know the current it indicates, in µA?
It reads 22.5 µA
